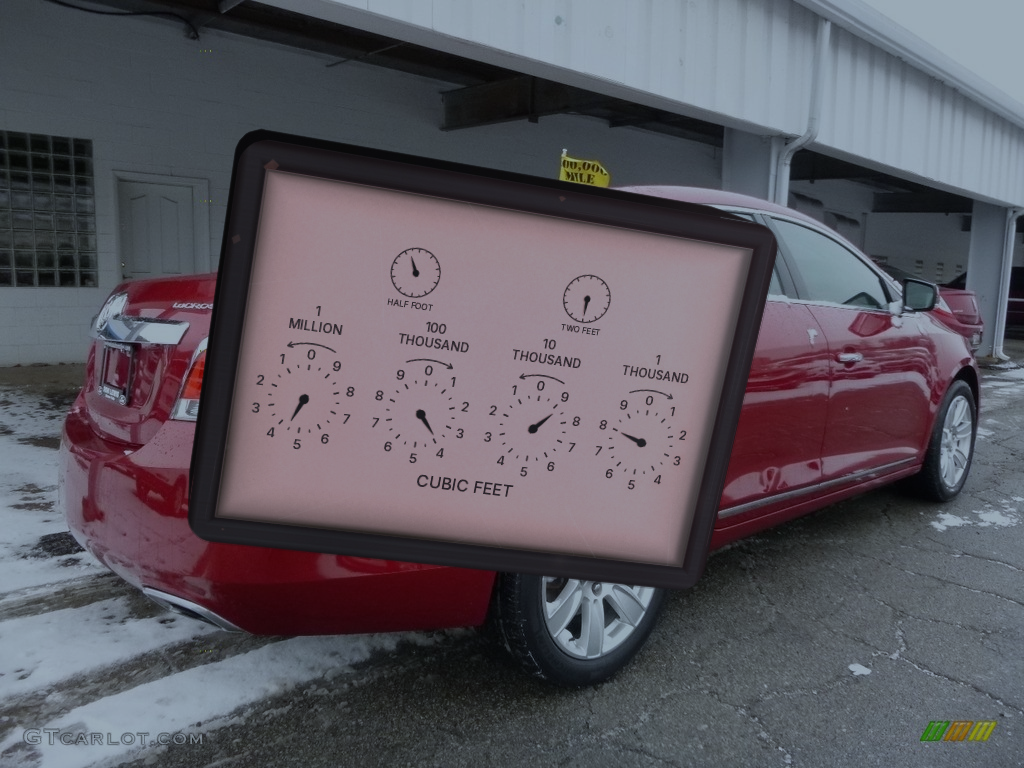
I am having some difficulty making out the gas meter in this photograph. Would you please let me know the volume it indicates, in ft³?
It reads 438800 ft³
